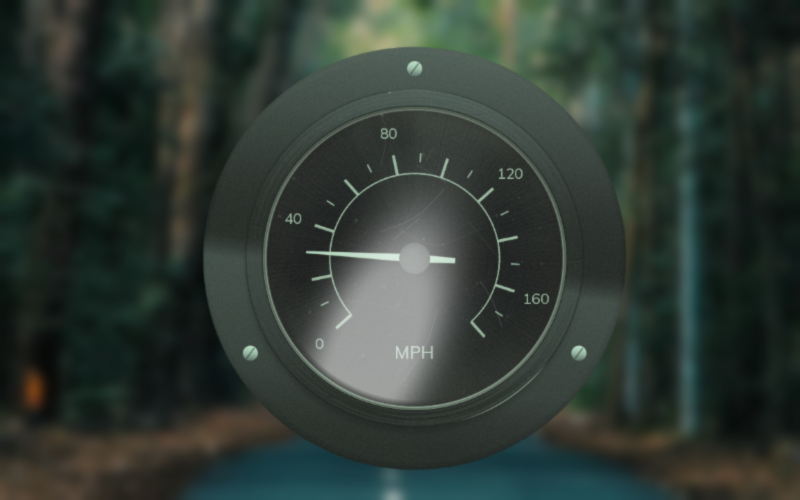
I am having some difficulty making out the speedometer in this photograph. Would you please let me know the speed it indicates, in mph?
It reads 30 mph
